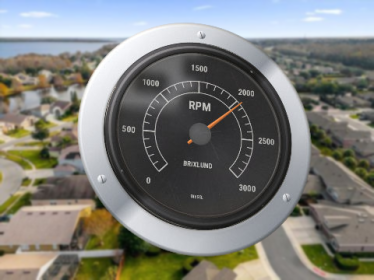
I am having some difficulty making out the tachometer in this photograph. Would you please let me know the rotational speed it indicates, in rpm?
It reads 2050 rpm
